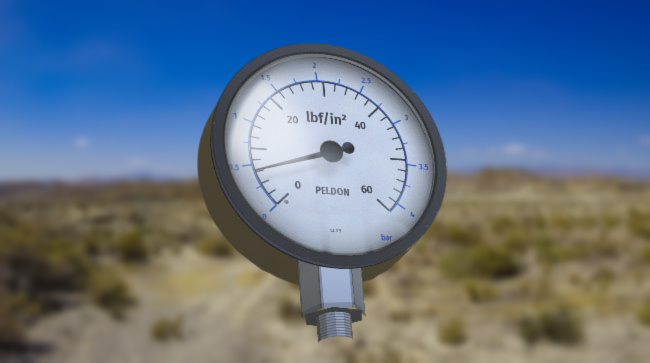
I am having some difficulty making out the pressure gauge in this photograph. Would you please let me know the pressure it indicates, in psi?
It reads 6 psi
